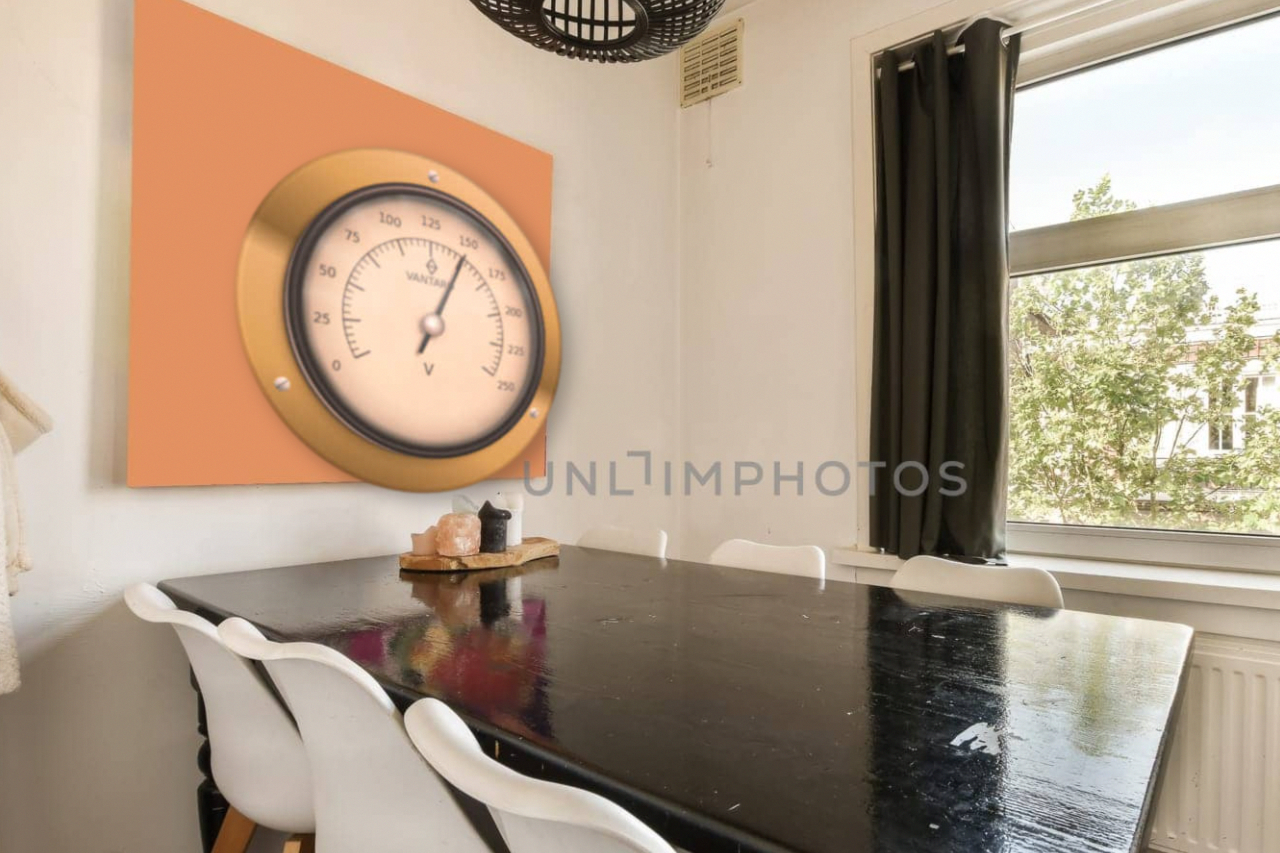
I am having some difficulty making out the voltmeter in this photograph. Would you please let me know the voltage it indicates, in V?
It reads 150 V
